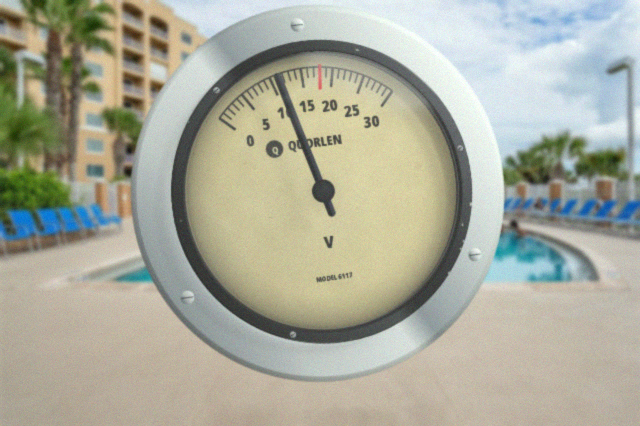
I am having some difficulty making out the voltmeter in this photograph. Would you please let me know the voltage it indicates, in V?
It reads 11 V
